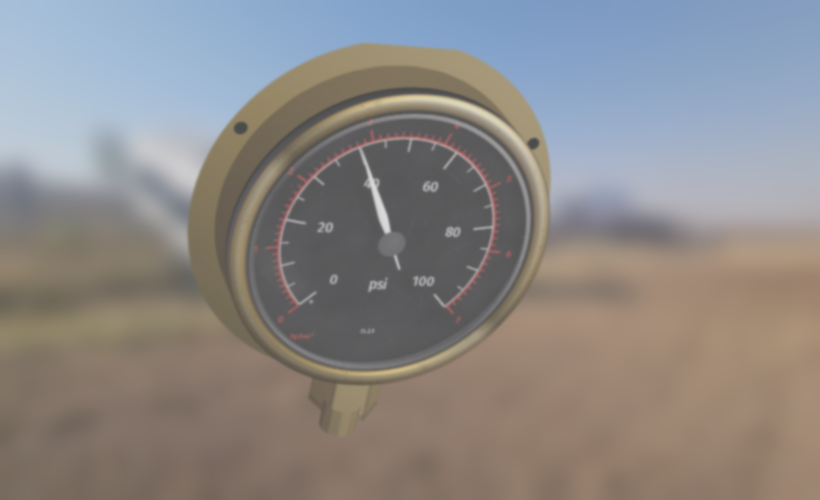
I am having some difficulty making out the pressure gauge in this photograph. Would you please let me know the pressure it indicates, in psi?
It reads 40 psi
